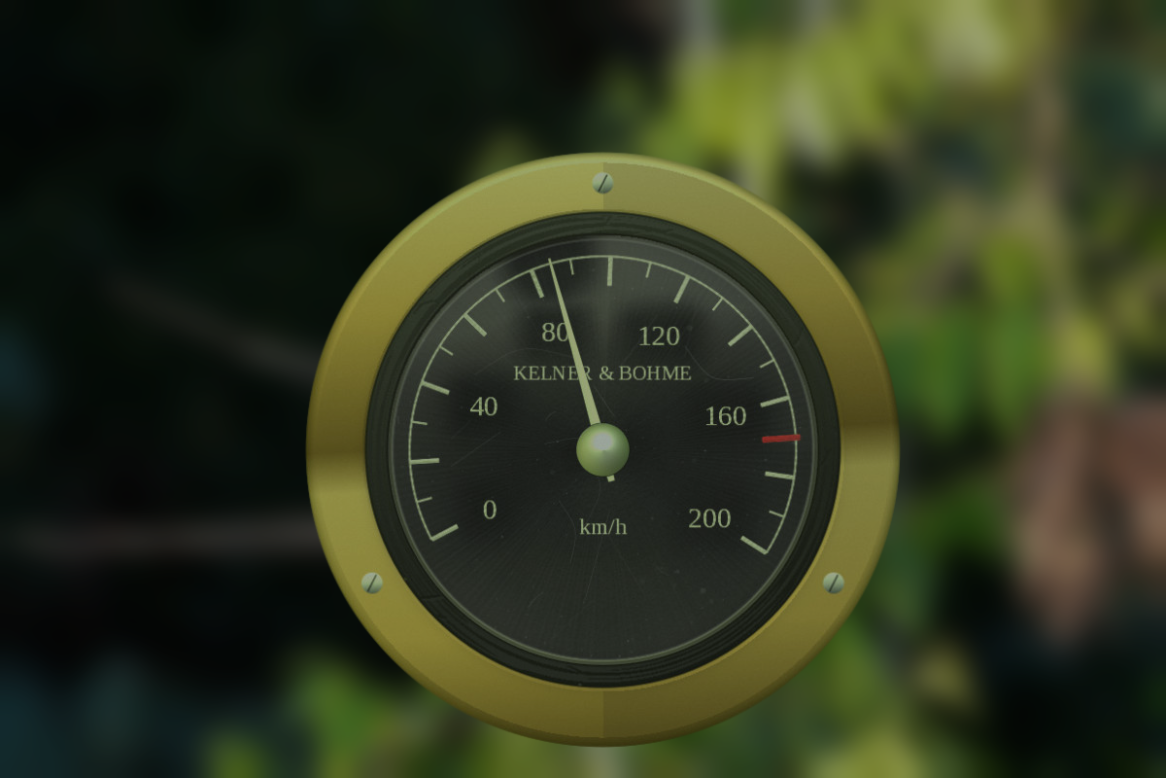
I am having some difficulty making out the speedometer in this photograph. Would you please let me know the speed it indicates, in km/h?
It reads 85 km/h
